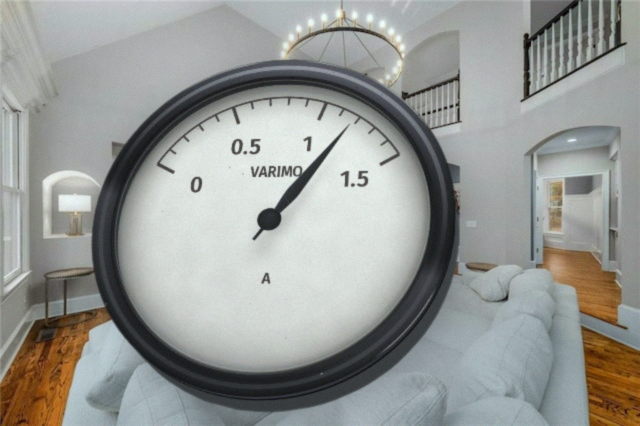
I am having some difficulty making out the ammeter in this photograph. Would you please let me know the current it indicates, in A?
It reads 1.2 A
